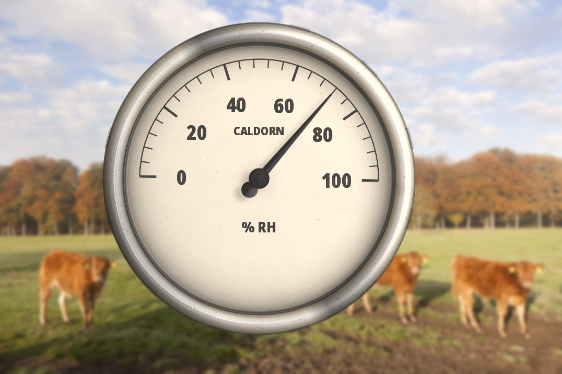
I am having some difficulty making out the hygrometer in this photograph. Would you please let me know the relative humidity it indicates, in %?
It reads 72 %
